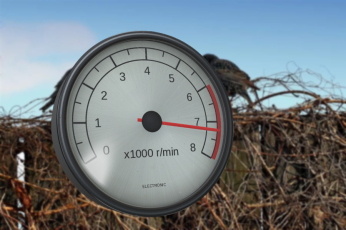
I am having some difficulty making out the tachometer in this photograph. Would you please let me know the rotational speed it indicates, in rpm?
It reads 7250 rpm
